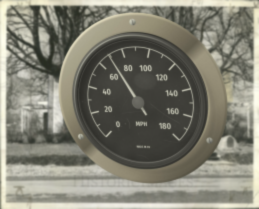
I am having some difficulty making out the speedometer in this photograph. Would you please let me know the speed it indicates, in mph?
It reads 70 mph
